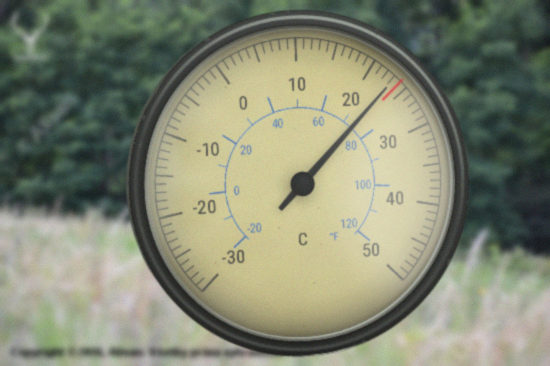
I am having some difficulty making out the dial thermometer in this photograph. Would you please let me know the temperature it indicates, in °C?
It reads 23 °C
